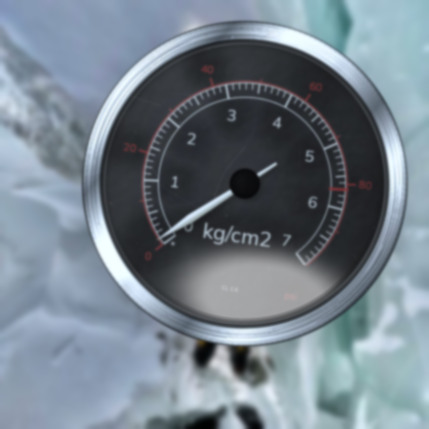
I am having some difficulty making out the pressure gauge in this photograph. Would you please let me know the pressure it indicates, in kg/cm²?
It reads 0.1 kg/cm²
